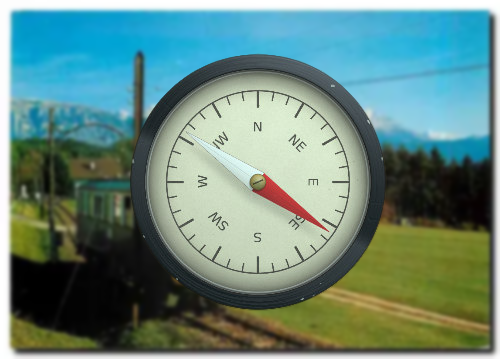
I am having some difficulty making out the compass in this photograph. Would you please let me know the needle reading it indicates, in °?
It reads 125 °
